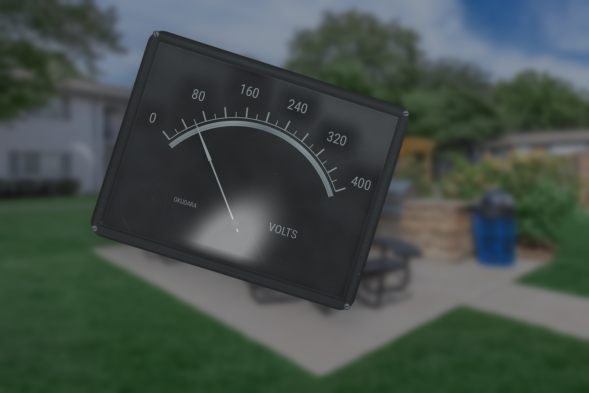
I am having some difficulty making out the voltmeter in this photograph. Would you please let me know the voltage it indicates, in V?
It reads 60 V
